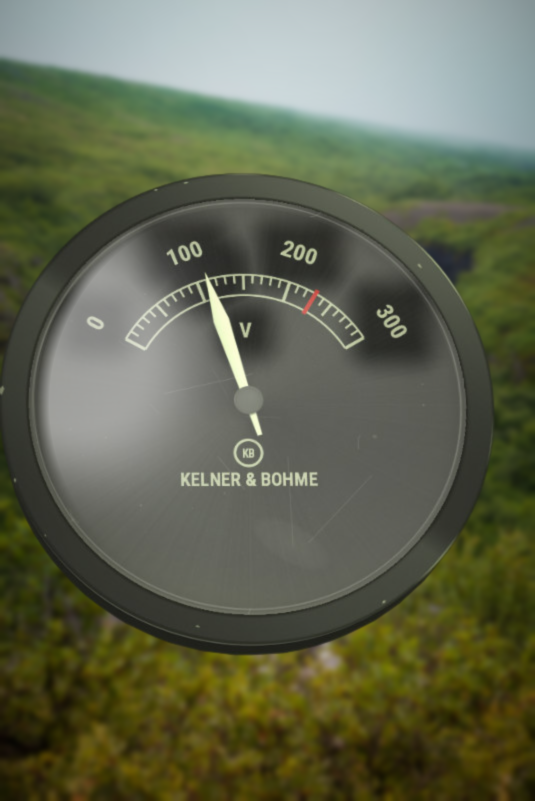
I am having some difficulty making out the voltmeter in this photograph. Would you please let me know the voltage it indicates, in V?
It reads 110 V
